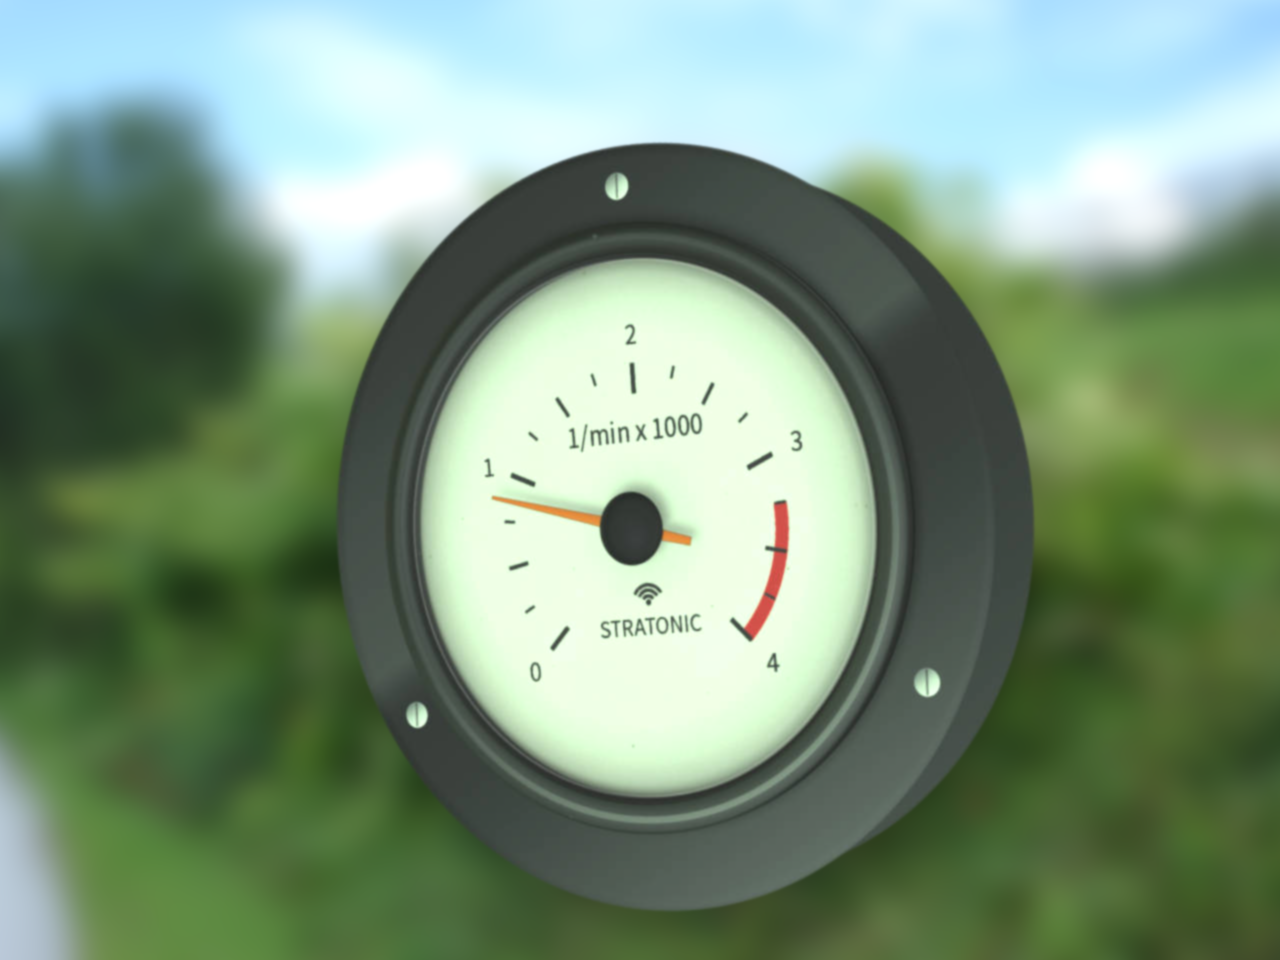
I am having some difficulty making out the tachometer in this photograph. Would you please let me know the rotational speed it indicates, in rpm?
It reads 875 rpm
